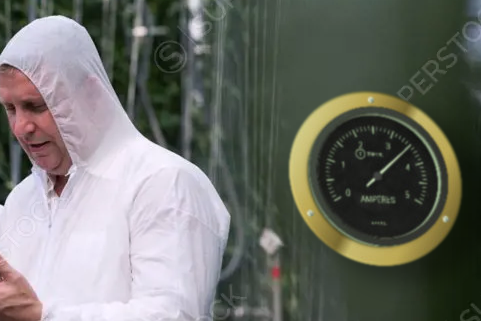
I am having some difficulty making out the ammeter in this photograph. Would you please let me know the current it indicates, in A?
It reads 3.5 A
